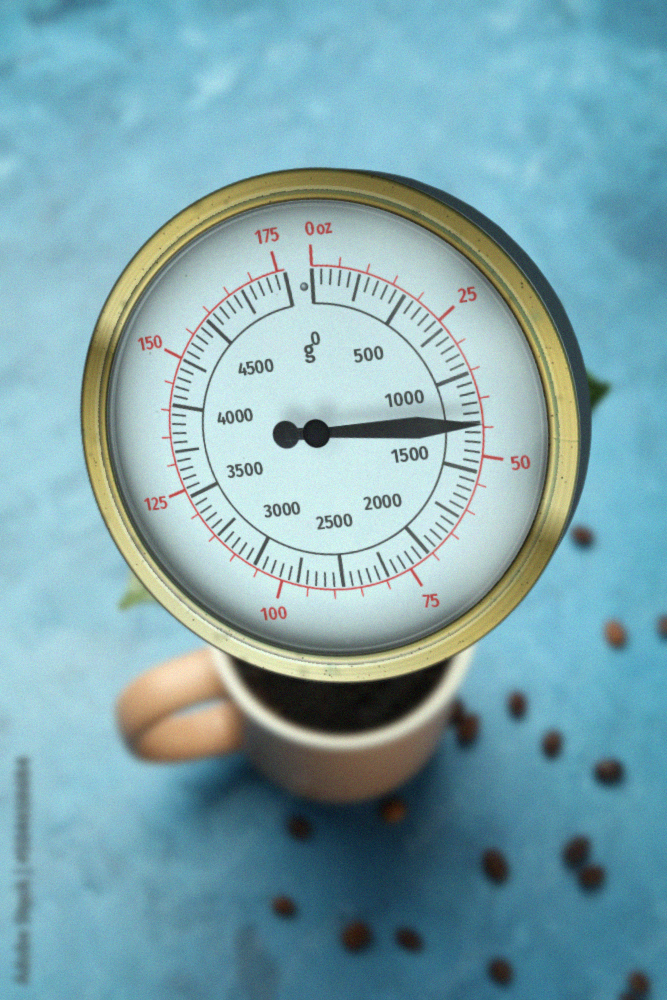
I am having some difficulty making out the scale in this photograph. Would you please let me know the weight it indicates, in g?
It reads 1250 g
